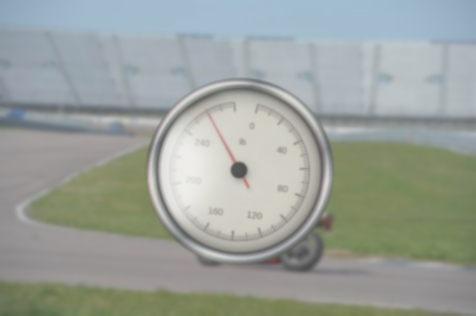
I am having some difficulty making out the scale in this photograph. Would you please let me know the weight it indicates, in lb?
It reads 260 lb
